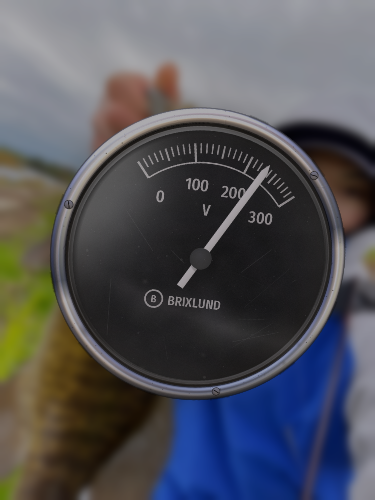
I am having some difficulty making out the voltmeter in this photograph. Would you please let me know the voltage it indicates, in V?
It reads 230 V
